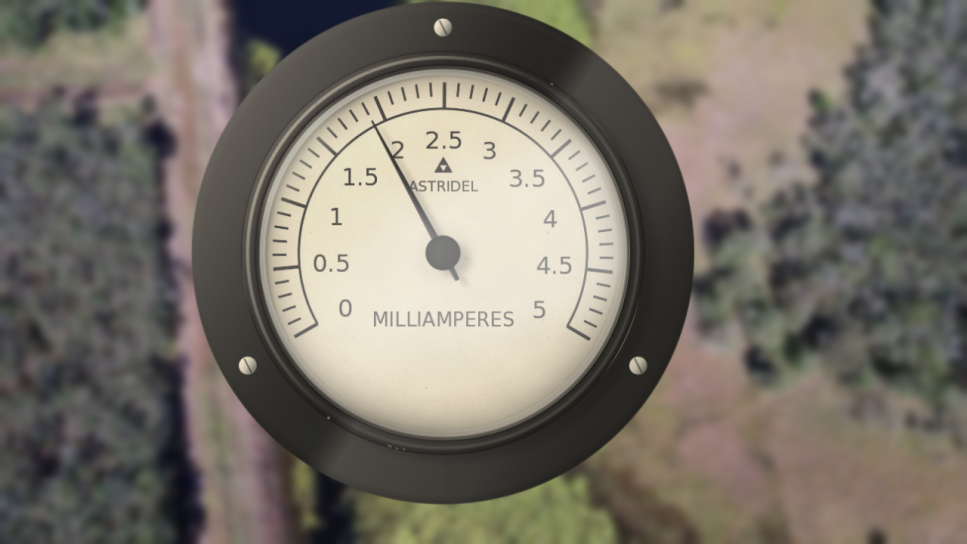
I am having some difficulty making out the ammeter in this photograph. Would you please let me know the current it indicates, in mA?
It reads 1.9 mA
